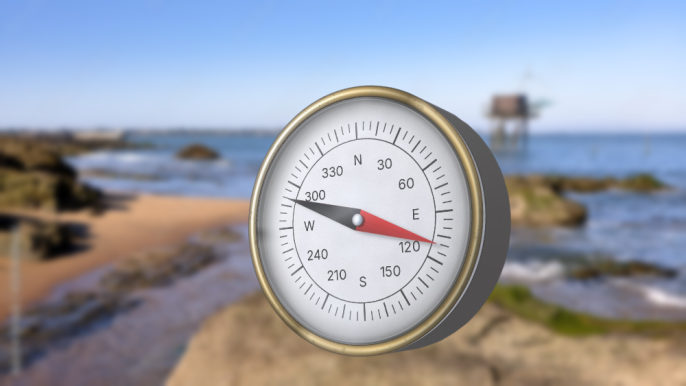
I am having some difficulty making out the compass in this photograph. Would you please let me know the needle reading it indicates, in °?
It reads 110 °
